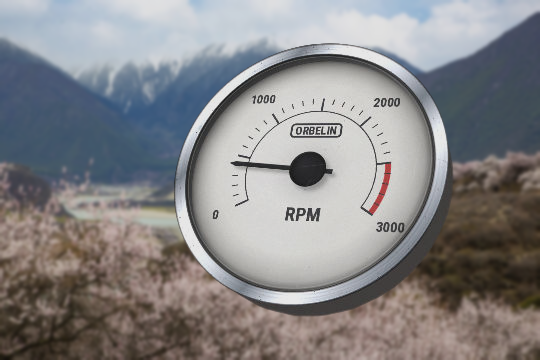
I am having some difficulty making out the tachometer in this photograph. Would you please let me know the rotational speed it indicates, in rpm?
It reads 400 rpm
